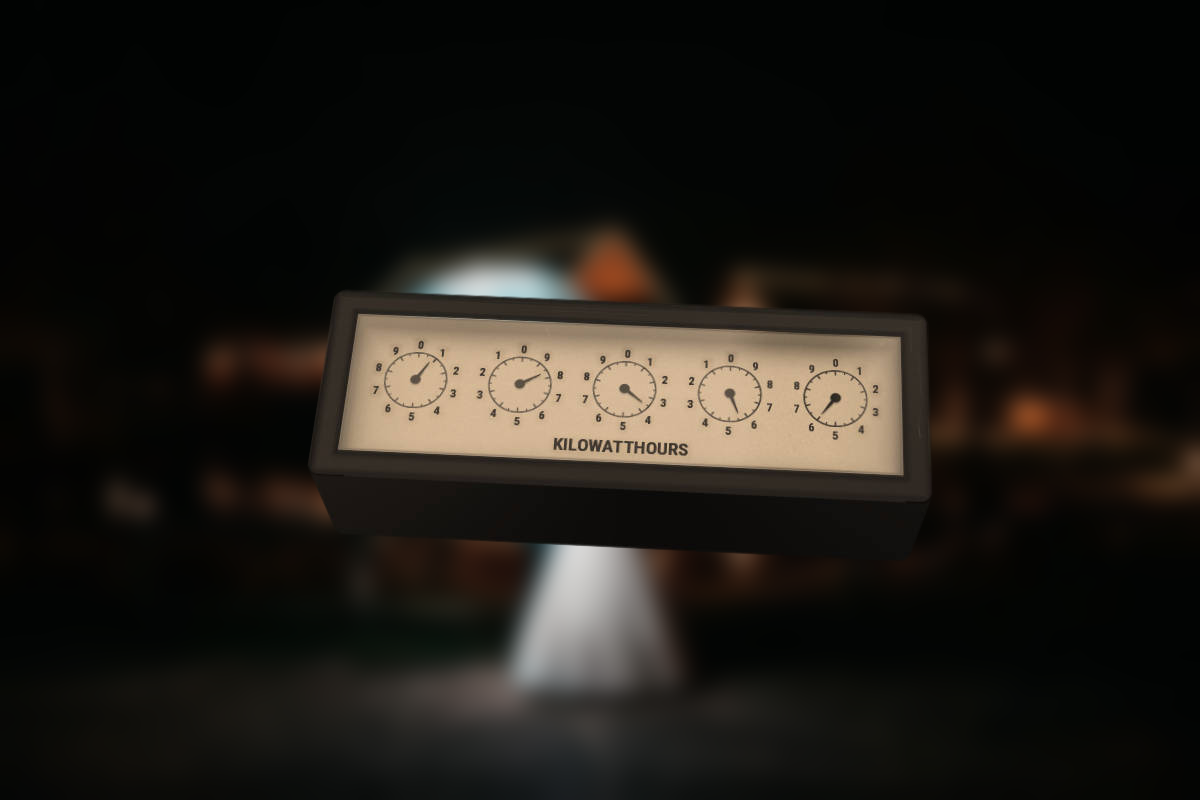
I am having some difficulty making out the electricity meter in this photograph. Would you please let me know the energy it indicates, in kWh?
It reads 8356 kWh
